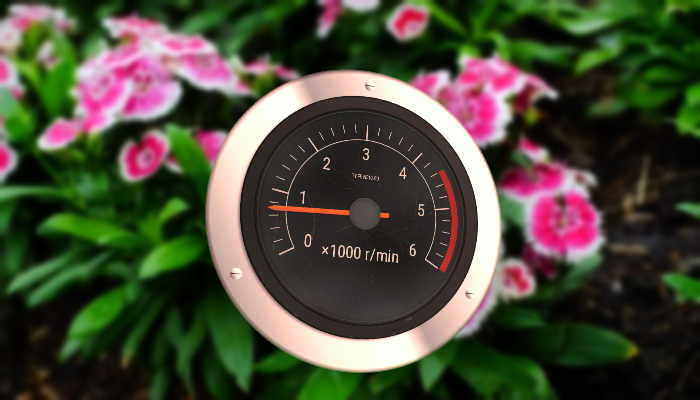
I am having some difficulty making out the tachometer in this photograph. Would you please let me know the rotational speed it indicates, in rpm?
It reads 700 rpm
